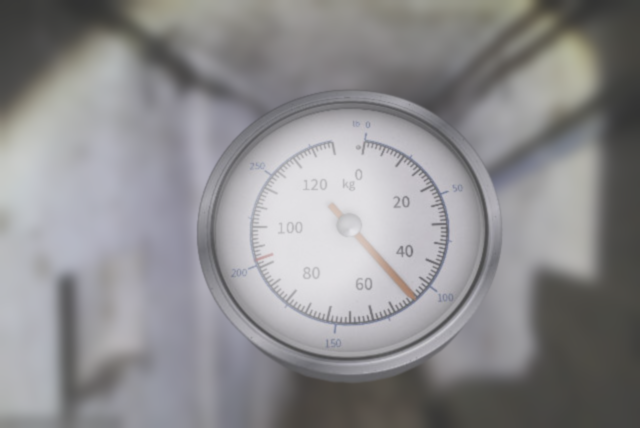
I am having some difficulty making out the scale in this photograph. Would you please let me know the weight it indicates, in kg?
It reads 50 kg
